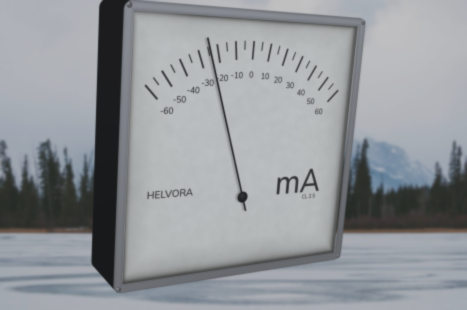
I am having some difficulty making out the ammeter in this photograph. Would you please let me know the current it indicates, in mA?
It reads -25 mA
